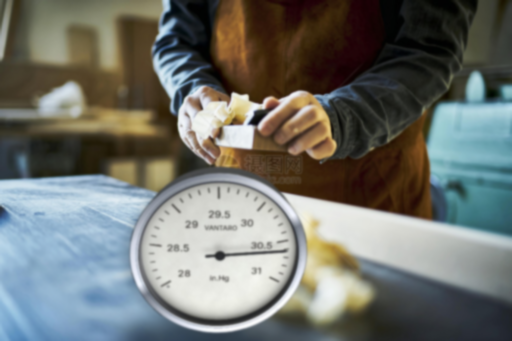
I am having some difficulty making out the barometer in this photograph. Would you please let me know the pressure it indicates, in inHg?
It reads 30.6 inHg
